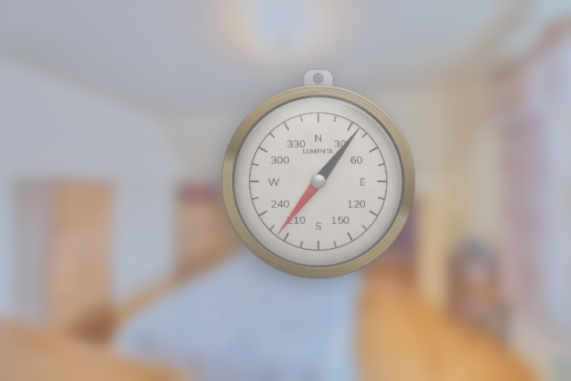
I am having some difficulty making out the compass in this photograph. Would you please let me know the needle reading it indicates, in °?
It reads 217.5 °
